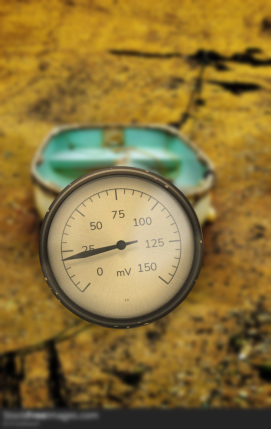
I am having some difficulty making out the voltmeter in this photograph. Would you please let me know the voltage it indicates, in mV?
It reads 20 mV
